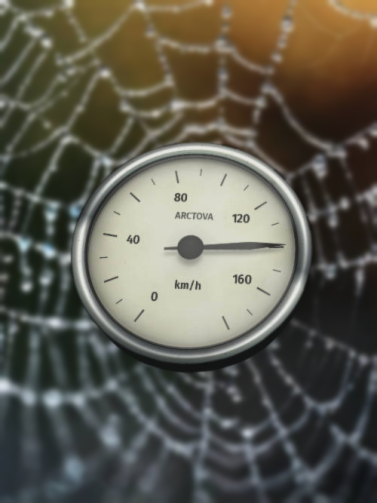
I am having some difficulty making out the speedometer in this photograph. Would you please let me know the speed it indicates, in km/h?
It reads 140 km/h
